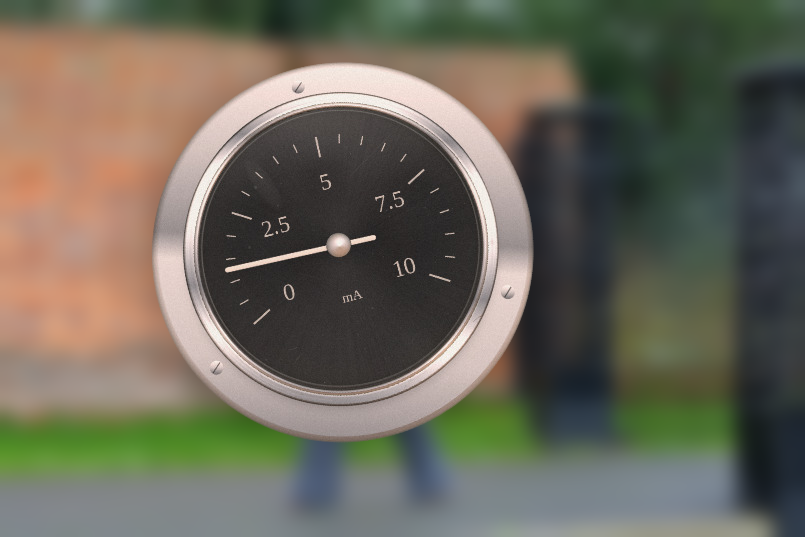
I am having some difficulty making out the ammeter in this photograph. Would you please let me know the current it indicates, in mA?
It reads 1.25 mA
